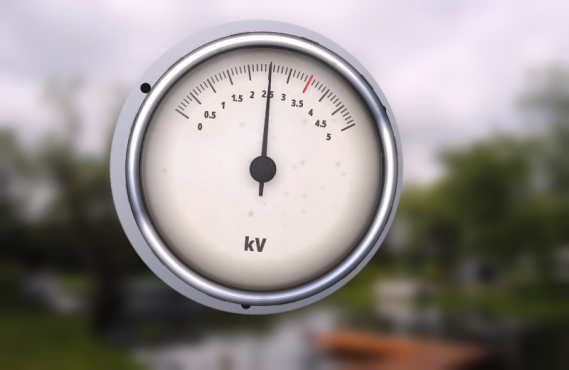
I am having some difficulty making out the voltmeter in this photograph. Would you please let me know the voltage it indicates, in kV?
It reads 2.5 kV
